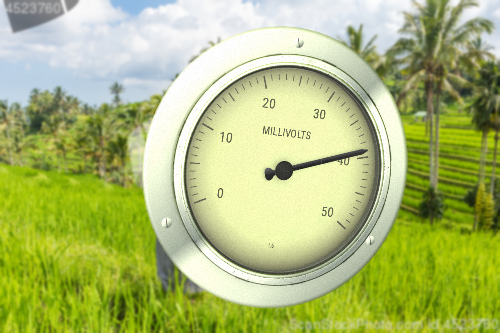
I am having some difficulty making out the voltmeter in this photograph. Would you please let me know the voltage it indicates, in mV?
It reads 39 mV
